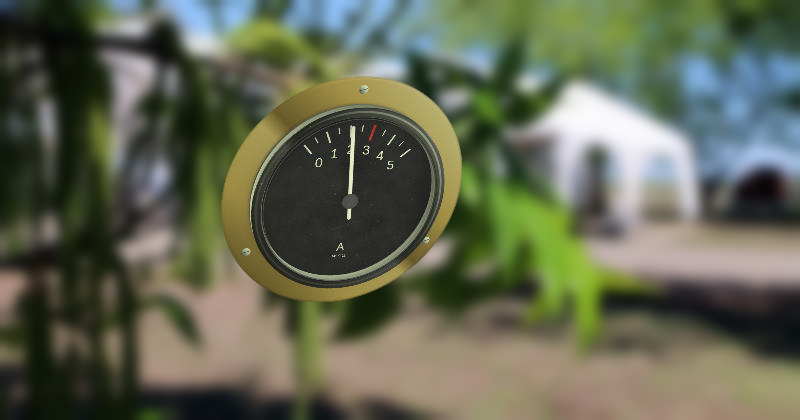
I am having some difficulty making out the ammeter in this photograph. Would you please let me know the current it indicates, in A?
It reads 2 A
